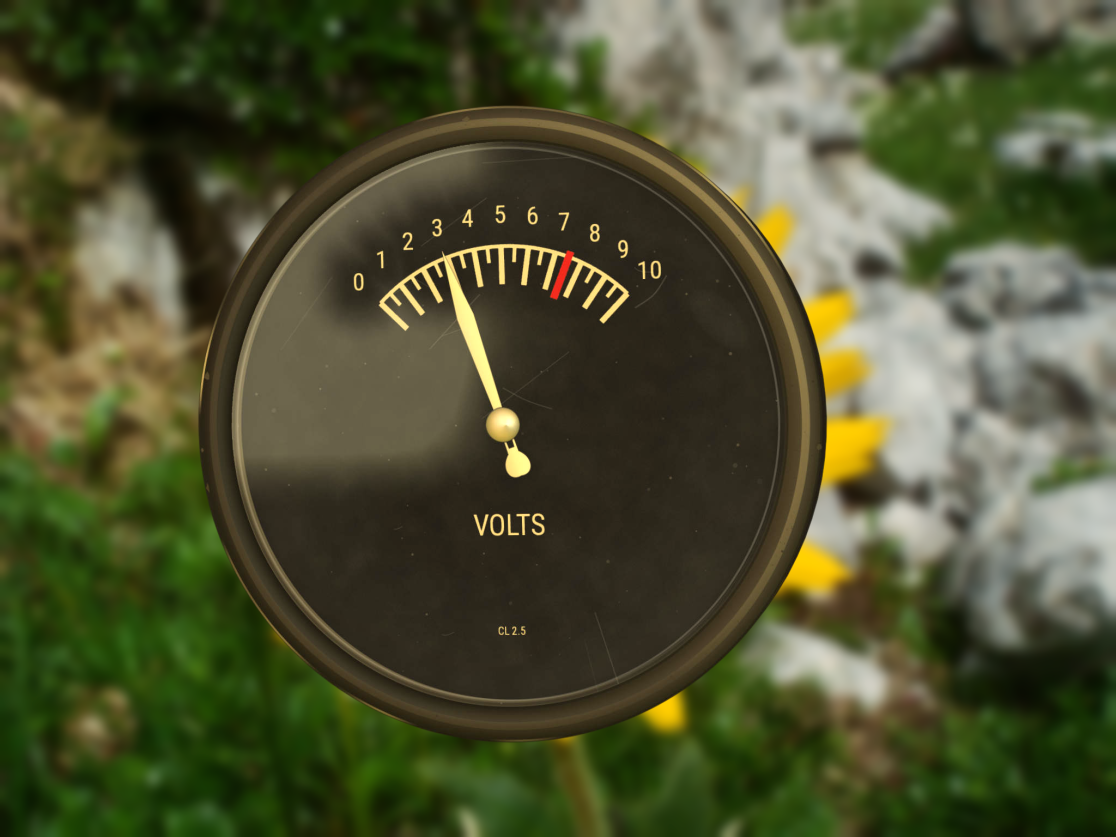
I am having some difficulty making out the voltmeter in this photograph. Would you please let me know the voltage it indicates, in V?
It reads 3 V
